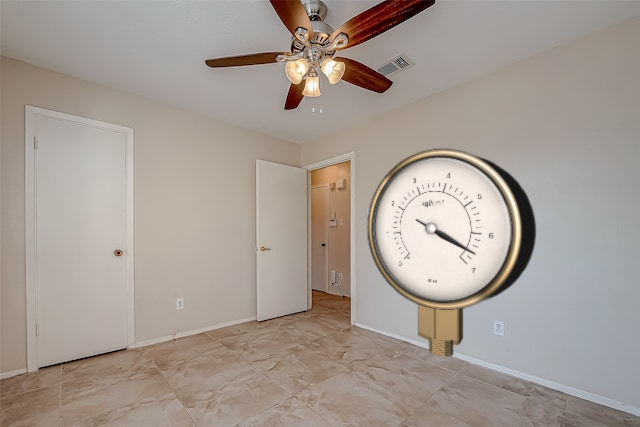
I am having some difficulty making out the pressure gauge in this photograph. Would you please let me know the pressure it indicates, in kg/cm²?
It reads 6.6 kg/cm²
